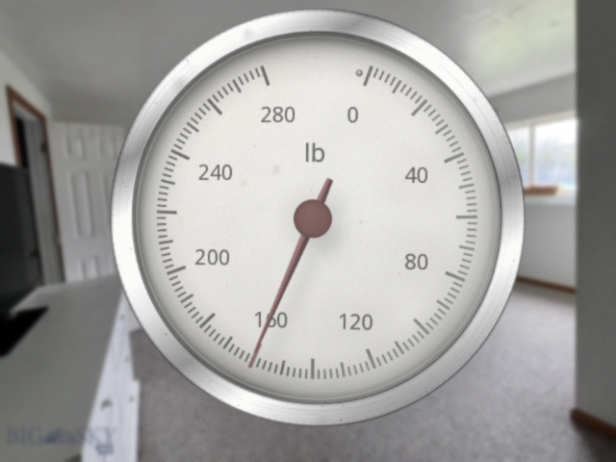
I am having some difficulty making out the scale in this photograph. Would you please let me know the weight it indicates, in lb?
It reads 160 lb
